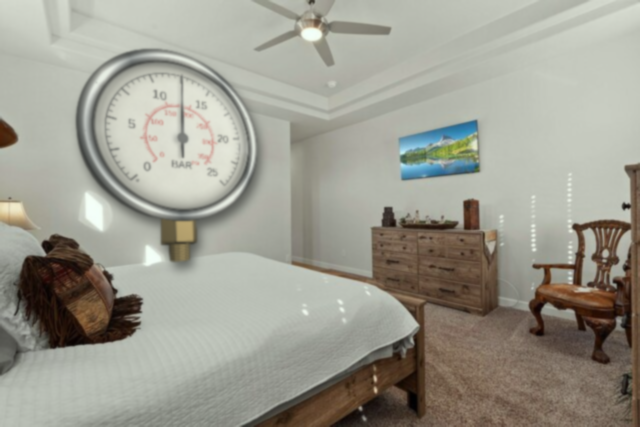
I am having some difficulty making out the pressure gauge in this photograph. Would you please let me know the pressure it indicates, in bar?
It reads 12.5 bar
